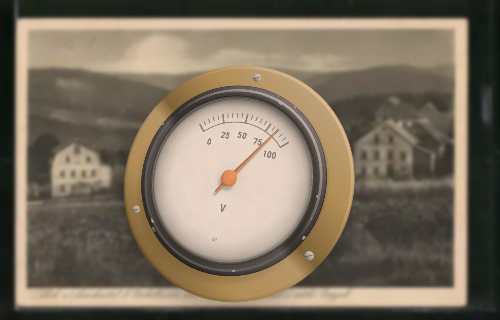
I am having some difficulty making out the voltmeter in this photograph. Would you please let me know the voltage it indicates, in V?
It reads 85 V
